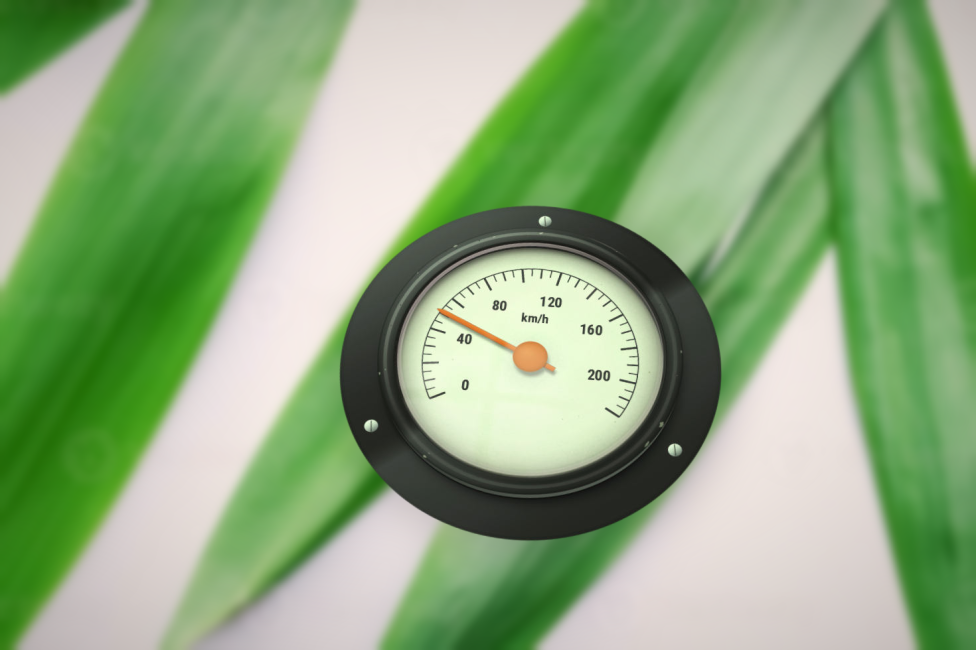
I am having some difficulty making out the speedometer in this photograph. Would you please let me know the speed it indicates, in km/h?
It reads 50 km/h
